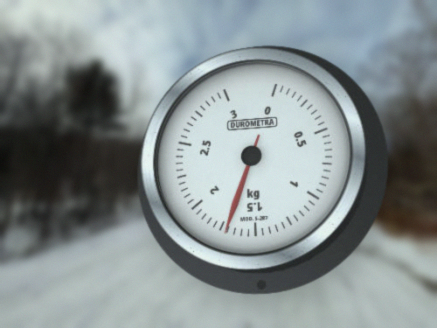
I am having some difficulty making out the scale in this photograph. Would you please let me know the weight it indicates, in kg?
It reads 1.7 kg
